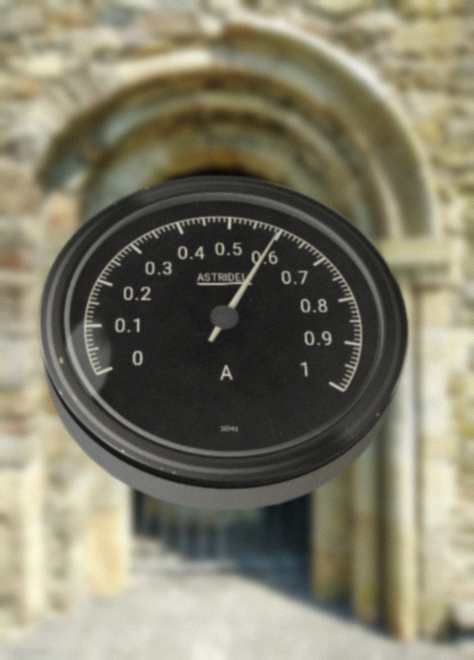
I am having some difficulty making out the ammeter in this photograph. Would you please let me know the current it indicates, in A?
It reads 0.6 A
